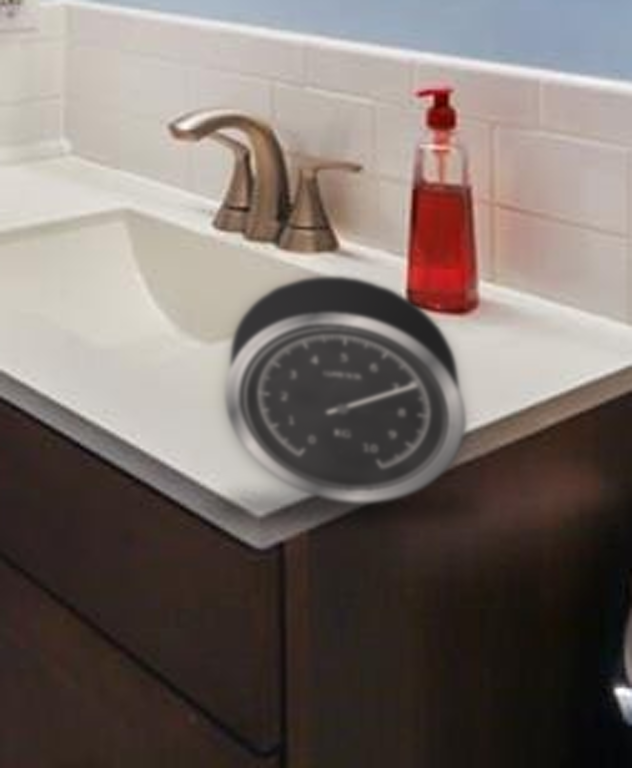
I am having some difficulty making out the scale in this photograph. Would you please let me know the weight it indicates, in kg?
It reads 7 kg
